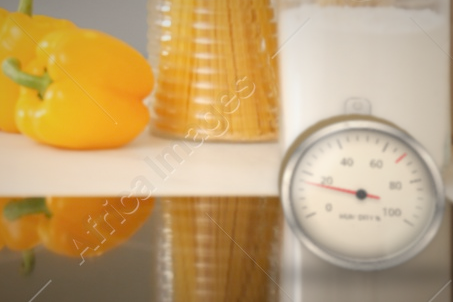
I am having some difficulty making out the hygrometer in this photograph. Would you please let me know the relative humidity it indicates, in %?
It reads 16 %
